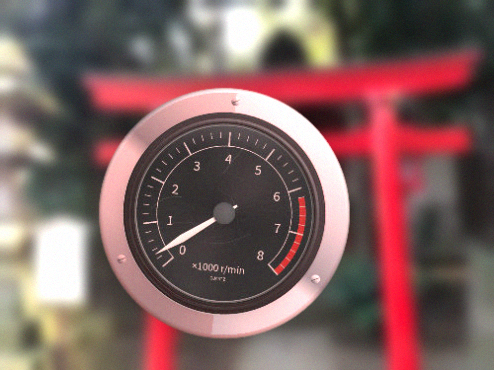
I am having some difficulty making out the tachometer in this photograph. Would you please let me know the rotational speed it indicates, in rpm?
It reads 300 rpm
